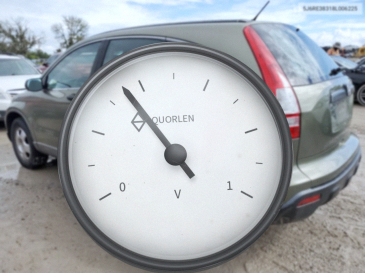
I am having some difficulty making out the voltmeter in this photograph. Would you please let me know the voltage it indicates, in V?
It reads 0.35 V
